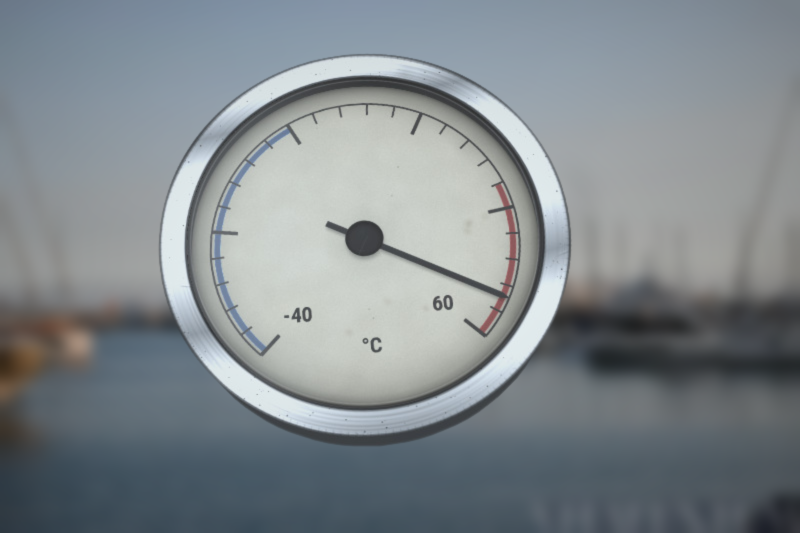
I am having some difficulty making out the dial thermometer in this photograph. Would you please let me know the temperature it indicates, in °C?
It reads 54 °C
